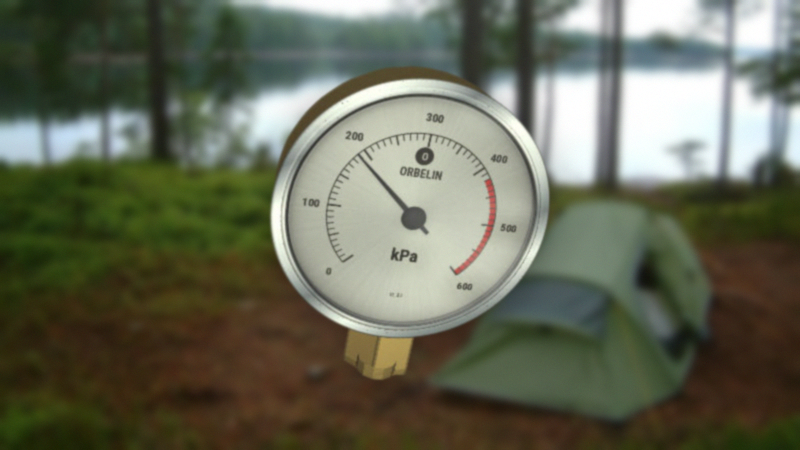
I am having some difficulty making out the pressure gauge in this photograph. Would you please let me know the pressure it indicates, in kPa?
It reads 190 kPa
